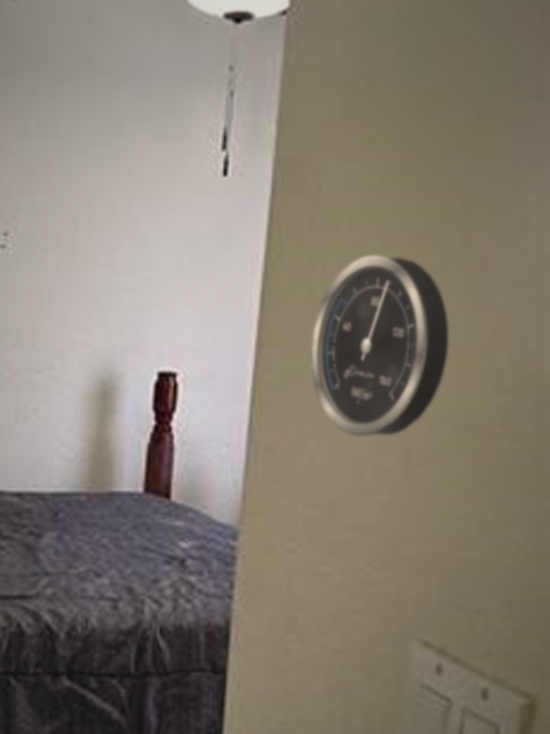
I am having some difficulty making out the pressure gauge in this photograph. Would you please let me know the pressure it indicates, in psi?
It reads 90 psi
